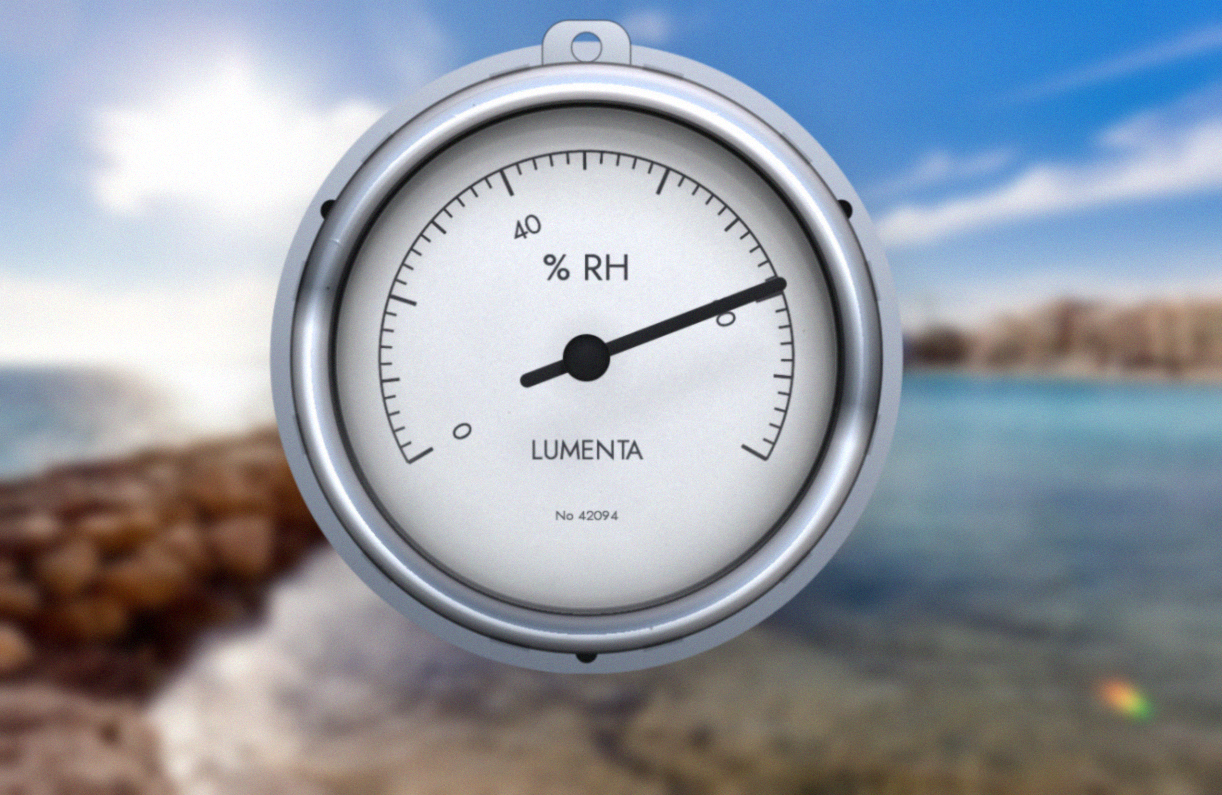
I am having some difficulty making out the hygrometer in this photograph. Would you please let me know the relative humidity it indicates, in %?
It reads 79 %
